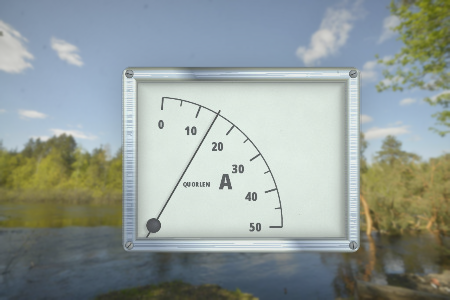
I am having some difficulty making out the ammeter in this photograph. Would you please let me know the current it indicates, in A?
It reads 15 A
